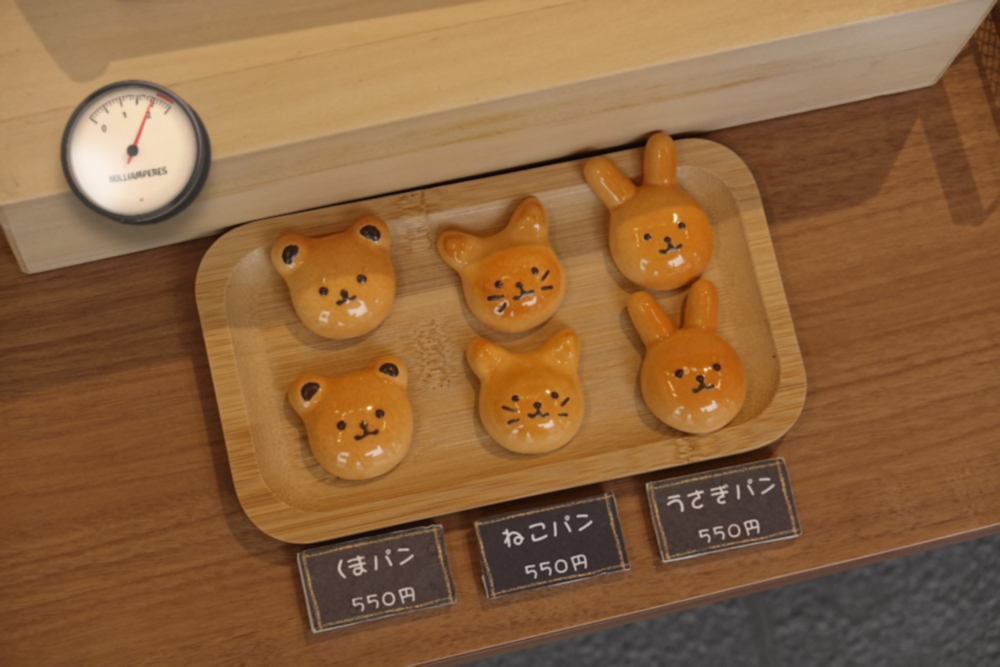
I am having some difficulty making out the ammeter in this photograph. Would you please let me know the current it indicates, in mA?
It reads 2 mA
